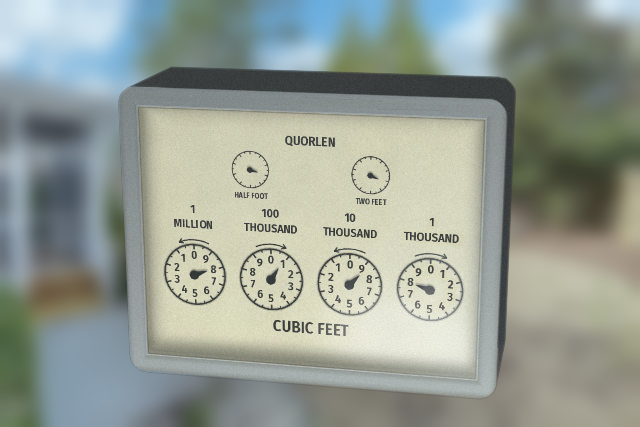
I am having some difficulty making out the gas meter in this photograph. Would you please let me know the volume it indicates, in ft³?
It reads 808800 ft³
